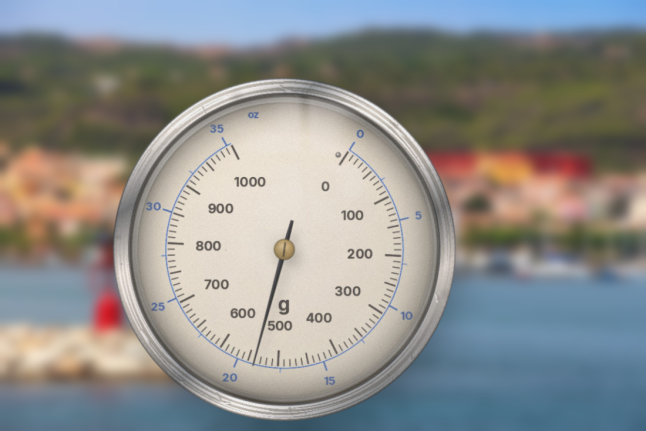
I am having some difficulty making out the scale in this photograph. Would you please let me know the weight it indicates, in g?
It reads 540 g
